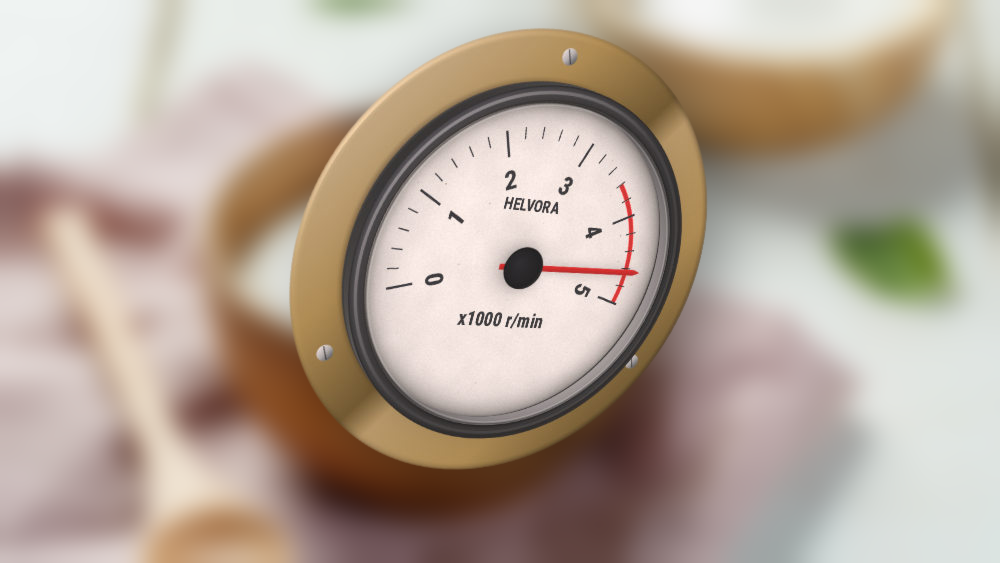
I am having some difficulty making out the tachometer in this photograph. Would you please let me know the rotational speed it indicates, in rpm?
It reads 4600 rpm
